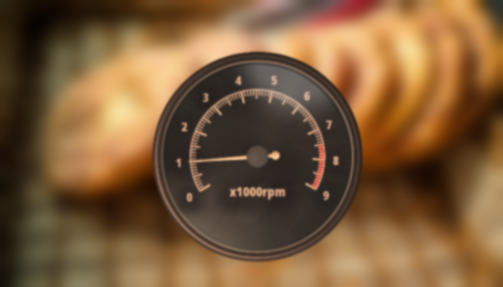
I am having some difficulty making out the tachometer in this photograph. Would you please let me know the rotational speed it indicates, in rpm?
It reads 1000 rpm
